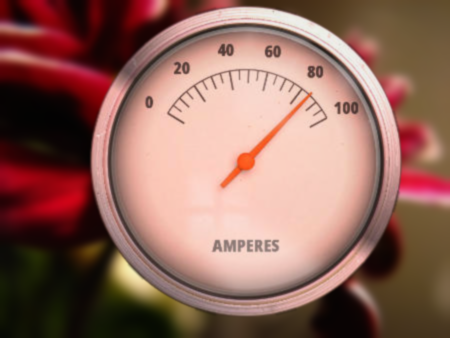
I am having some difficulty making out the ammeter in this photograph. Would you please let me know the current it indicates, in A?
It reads 85 A
